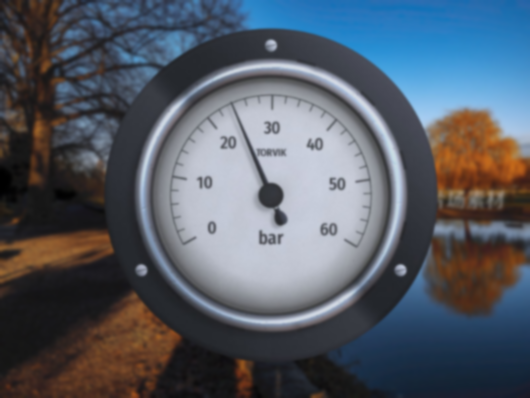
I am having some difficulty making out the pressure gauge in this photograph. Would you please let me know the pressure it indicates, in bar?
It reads 24 bar
